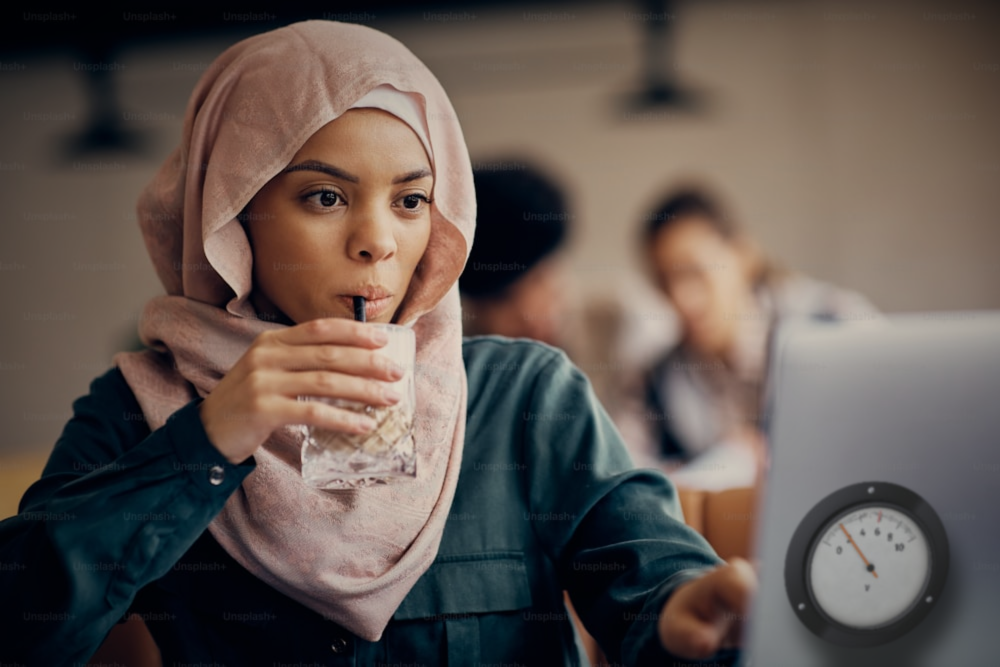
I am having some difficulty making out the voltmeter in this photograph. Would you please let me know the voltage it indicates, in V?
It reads 2 V
